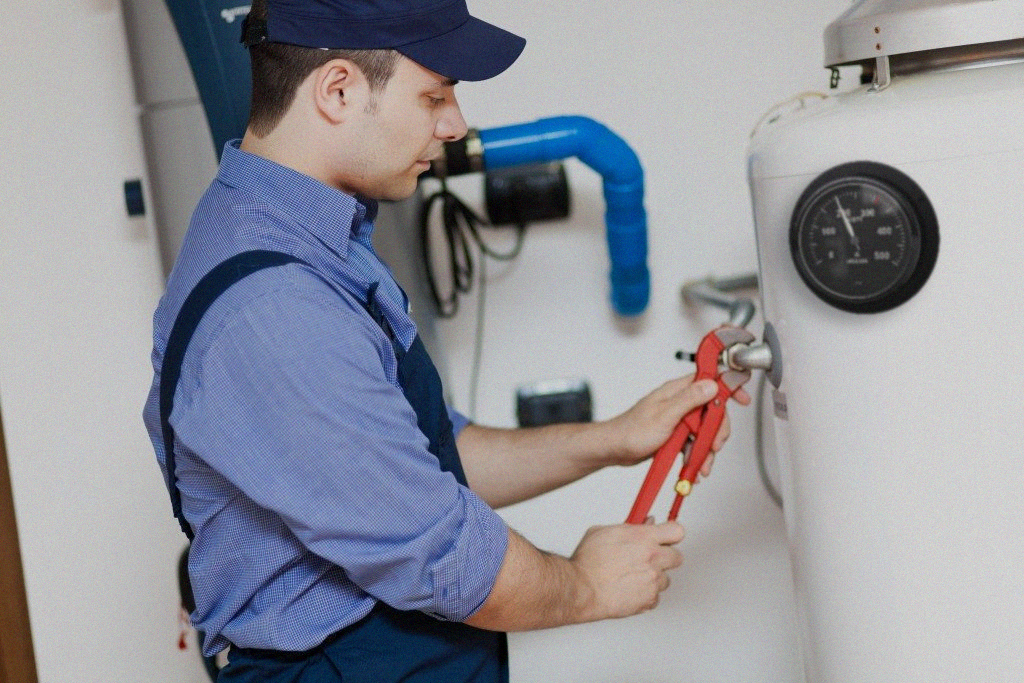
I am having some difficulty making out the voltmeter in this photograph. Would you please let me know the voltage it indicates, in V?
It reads 200 V
